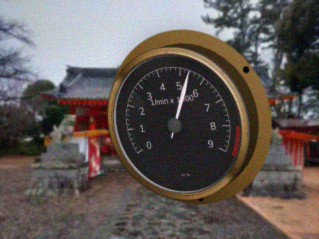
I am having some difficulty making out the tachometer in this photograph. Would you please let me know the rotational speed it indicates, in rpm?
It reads 5400 rpm
